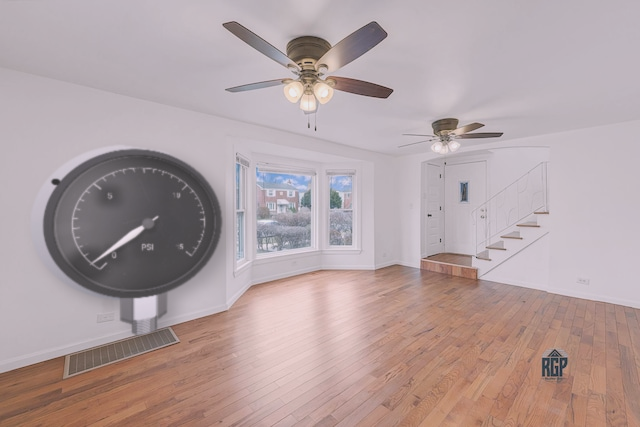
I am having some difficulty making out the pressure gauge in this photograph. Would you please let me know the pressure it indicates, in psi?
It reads 0.5 psi
